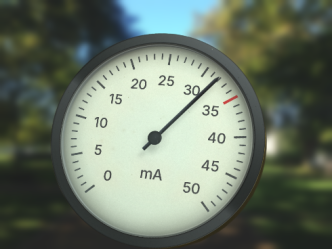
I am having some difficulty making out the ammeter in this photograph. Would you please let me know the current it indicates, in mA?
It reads 32 mA
